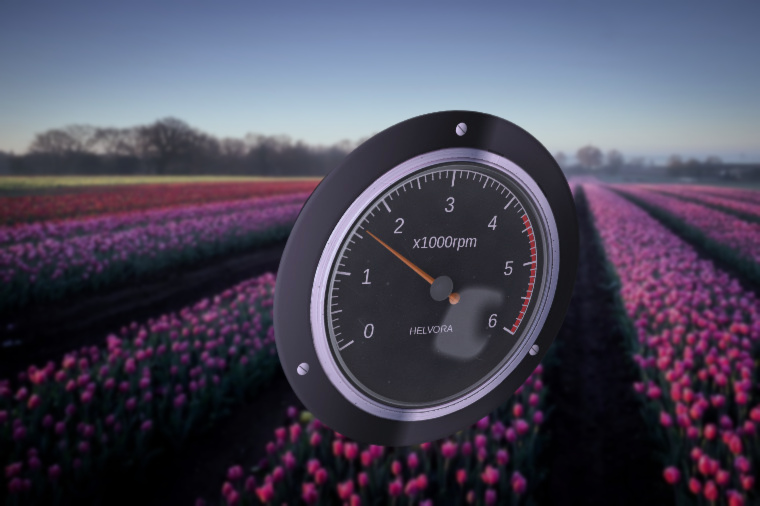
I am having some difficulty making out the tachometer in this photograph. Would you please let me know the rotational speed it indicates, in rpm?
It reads 1600 rpm
